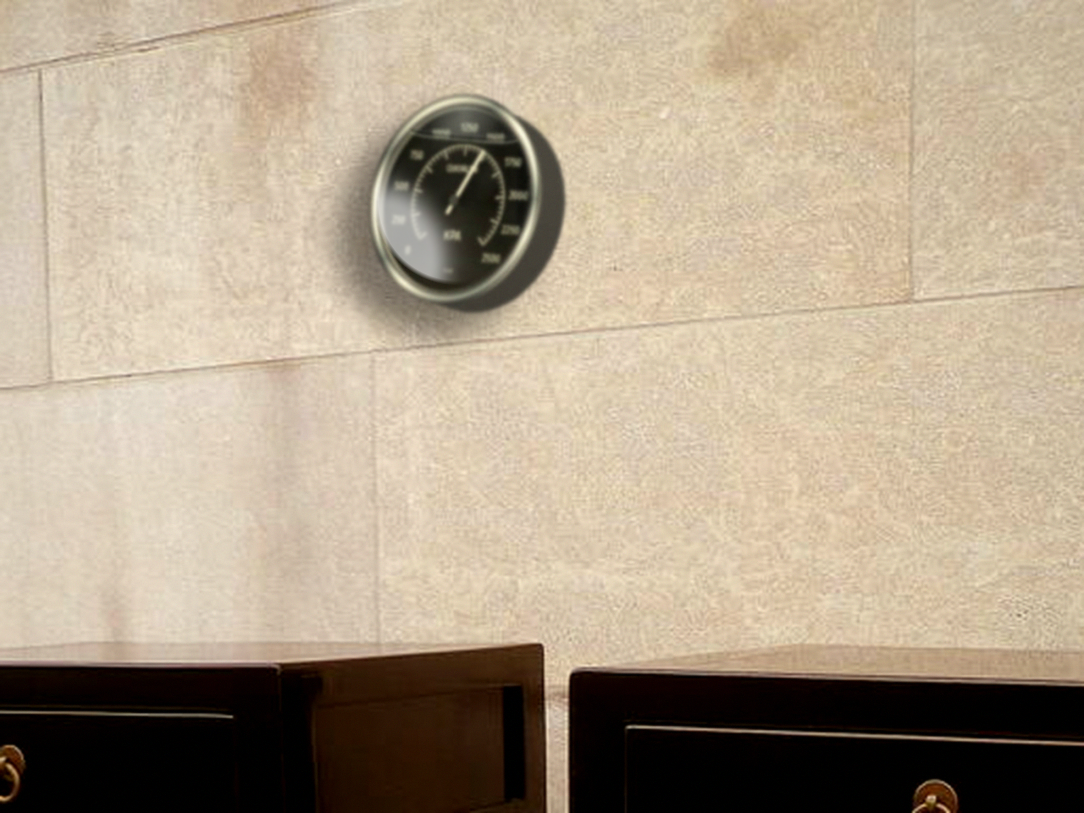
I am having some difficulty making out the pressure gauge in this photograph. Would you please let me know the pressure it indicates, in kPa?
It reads 1500 kPa
